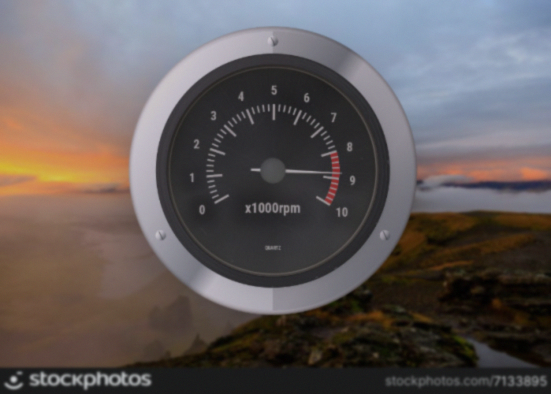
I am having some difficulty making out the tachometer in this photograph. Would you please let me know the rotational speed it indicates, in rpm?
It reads 8800 rpm
